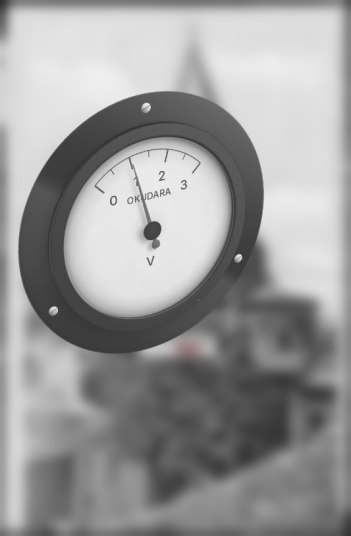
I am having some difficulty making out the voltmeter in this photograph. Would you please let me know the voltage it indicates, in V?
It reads 1 V
